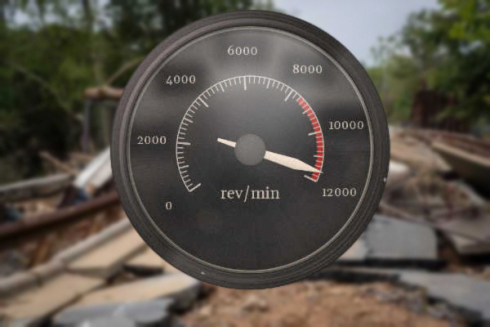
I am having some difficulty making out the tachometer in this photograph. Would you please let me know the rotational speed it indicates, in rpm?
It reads 11600 rpm
